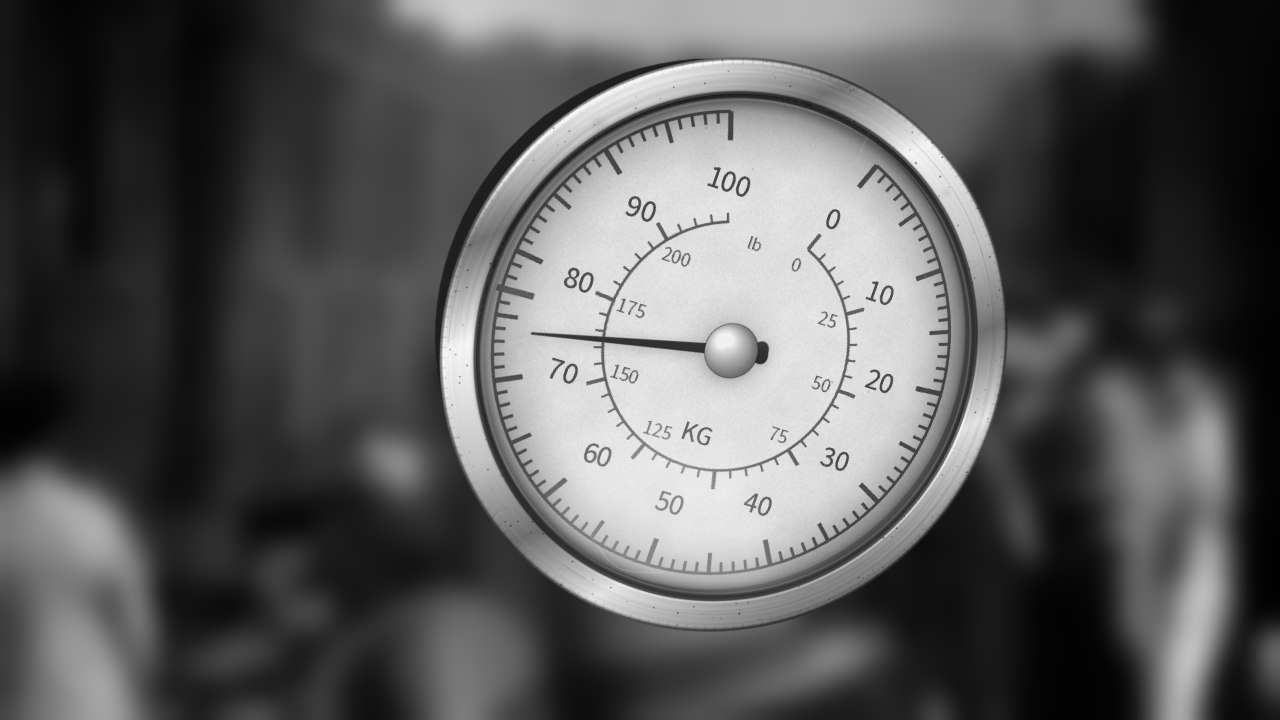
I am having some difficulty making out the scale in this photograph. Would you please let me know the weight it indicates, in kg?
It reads 74 kg
